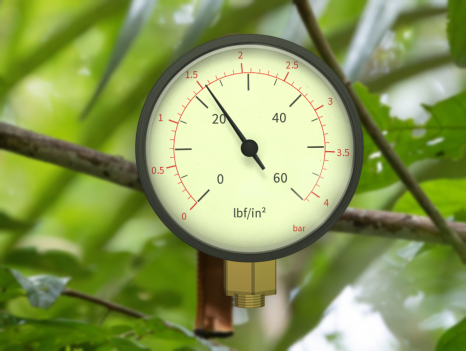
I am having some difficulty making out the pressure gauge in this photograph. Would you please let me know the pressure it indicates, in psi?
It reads 22.5 psi
